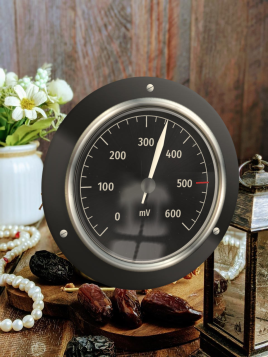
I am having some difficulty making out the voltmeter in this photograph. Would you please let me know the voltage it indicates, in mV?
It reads 340 mV
